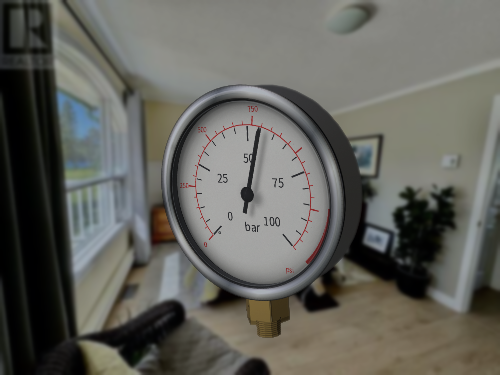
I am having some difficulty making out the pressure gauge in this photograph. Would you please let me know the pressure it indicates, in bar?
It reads 55 bar
